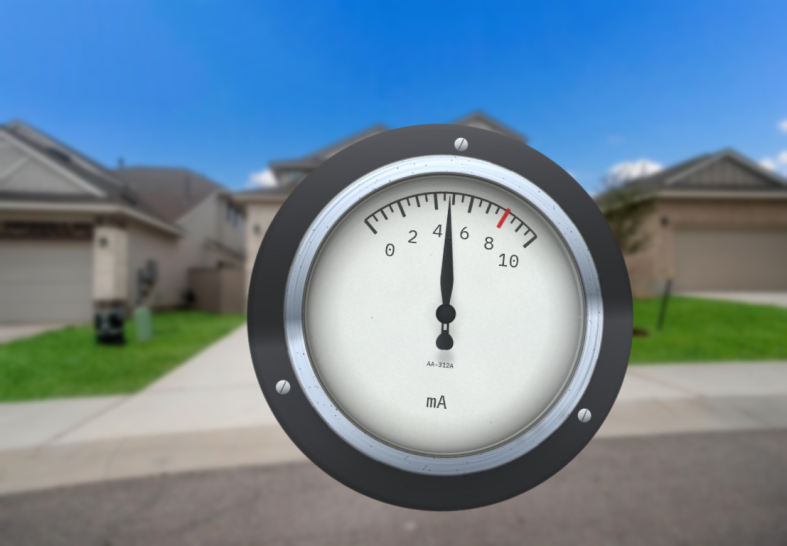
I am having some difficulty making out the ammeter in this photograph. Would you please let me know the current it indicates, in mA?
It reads 4.75 mA
